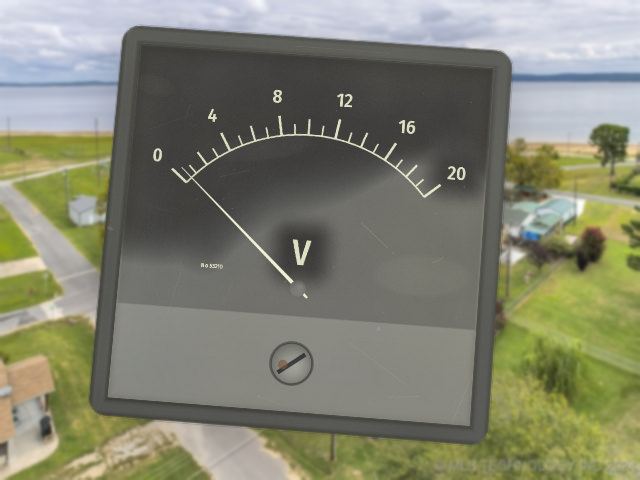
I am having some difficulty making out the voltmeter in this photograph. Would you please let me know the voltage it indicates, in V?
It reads 0.5 V
